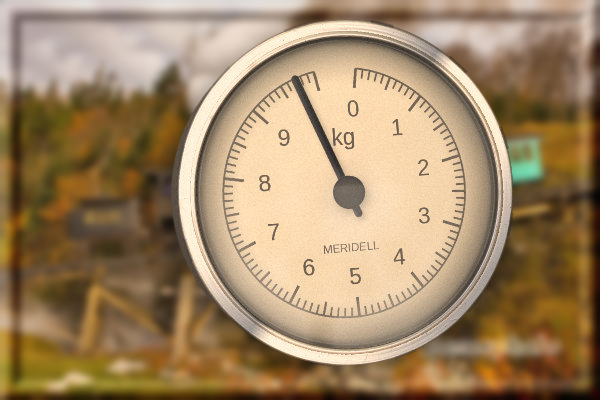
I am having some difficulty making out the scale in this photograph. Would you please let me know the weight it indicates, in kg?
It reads 9.7 kg
